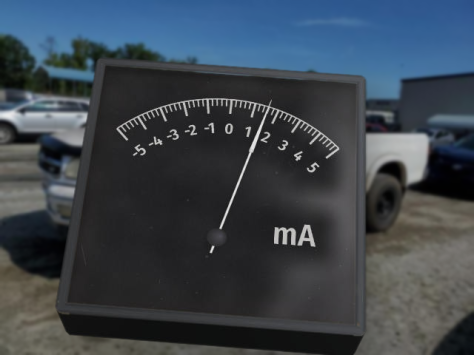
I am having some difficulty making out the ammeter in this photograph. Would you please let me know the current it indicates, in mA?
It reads 1.6 mA
